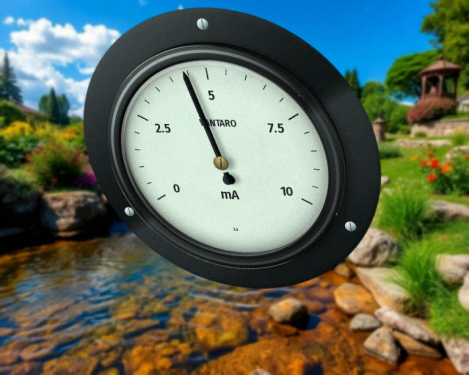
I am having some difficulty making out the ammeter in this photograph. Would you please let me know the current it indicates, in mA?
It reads 4.5 mA
